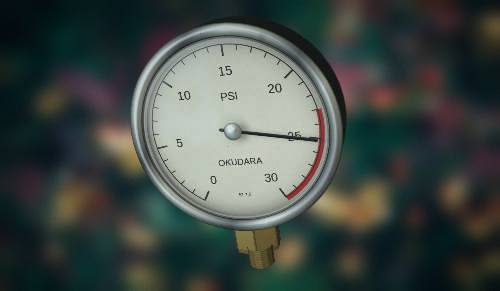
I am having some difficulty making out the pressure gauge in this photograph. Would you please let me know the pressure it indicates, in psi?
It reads 25 psi
